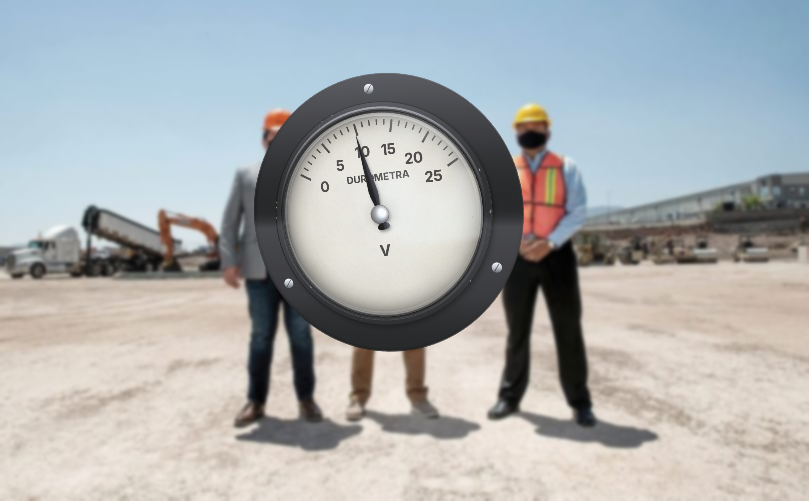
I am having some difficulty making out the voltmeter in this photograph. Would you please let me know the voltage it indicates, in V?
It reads 10 V
